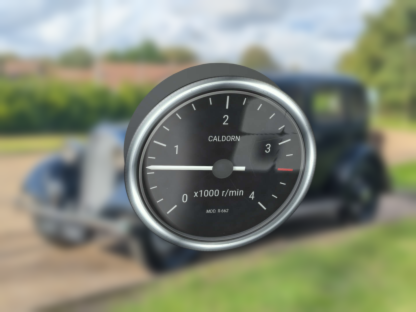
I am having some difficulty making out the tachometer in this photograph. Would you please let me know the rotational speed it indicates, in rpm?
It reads 700 rpm
